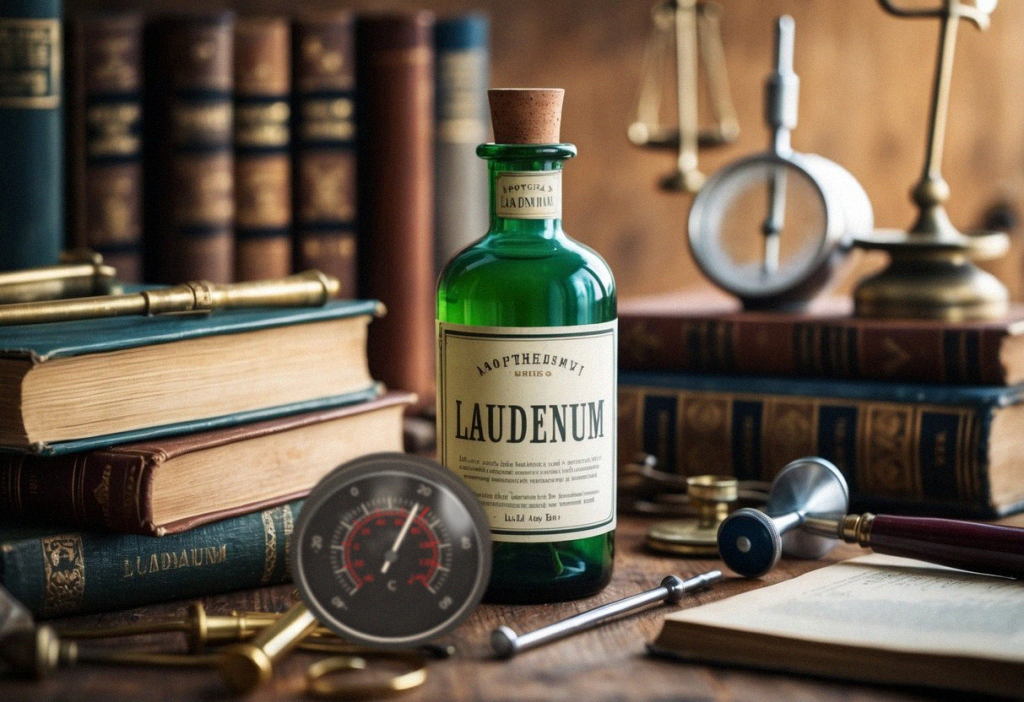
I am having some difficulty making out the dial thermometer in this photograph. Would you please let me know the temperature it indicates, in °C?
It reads 20 °C
